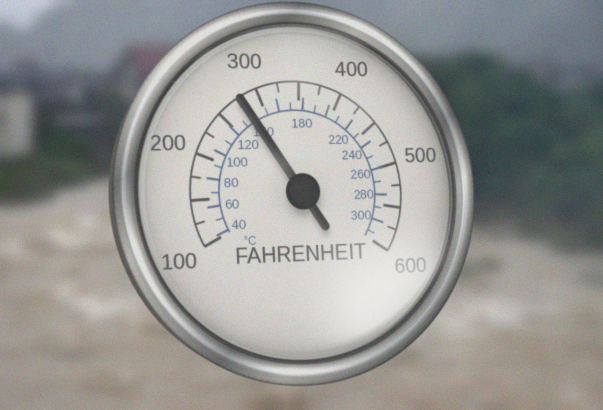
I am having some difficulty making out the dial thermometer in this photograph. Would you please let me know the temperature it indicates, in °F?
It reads 275 °F
